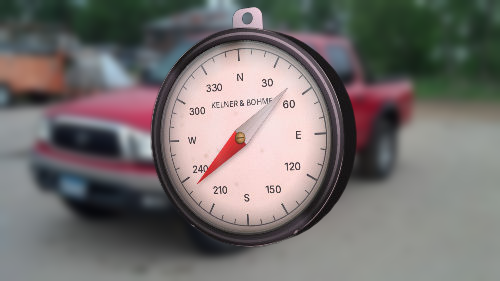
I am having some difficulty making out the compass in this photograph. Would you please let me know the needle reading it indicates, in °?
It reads 230 °
